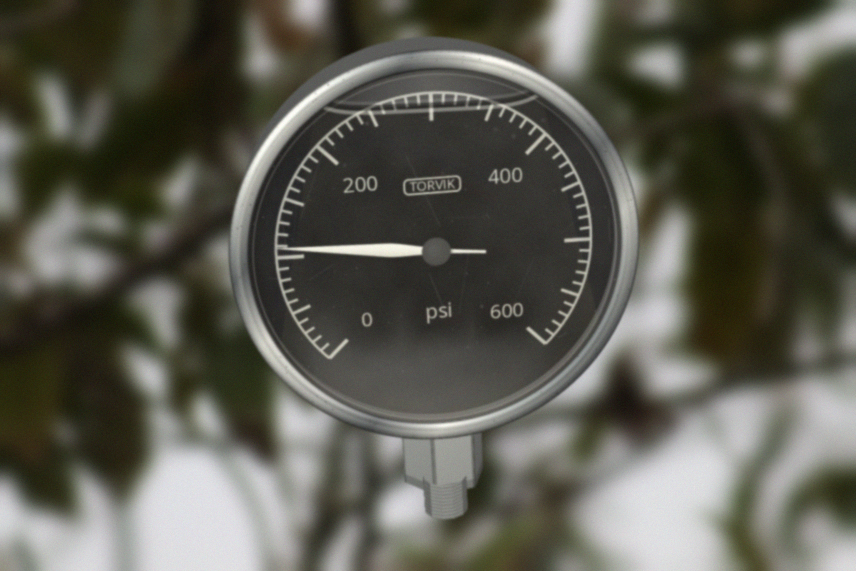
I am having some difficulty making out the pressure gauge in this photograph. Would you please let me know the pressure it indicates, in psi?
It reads 110 psi
